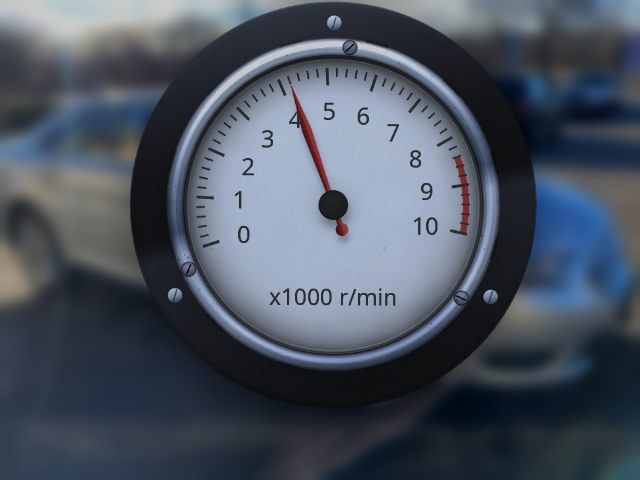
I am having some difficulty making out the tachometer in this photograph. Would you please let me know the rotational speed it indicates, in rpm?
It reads 4200 rpm
